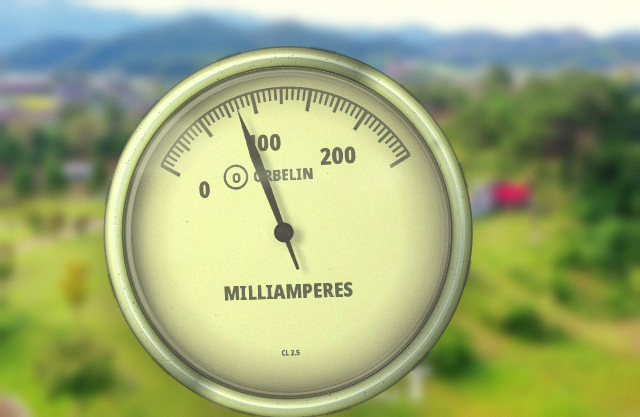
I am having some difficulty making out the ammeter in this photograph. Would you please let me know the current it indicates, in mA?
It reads 85 mA
